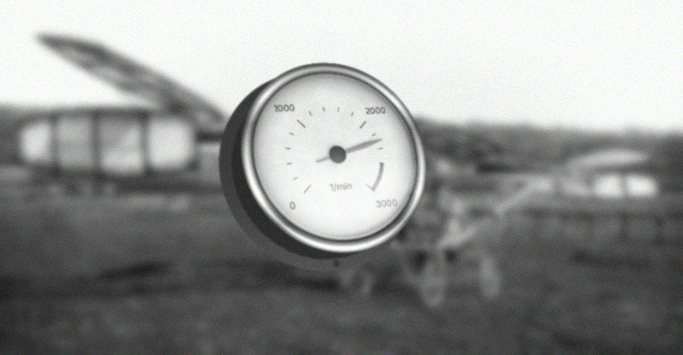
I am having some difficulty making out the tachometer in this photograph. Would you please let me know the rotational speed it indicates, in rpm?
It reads 2300 rpm
